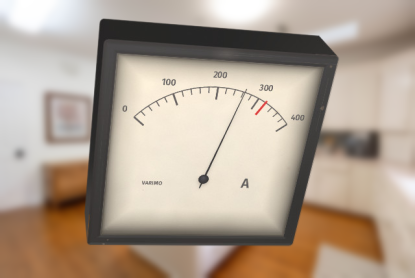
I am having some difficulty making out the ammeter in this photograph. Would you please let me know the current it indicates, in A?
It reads 260 A
